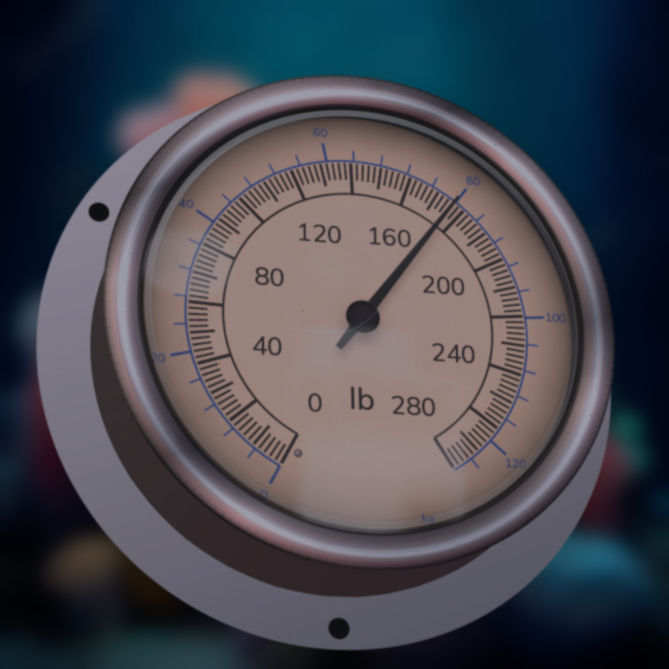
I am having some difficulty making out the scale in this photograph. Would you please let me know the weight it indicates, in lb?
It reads 176 lb
